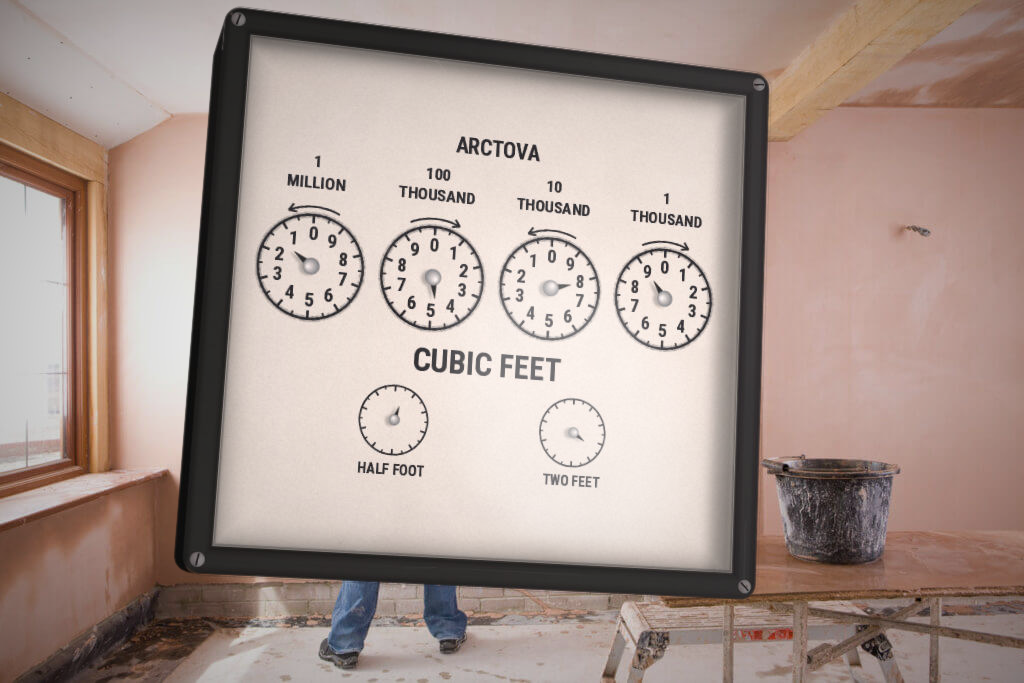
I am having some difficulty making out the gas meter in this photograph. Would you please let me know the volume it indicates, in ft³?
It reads 147900 ft³
